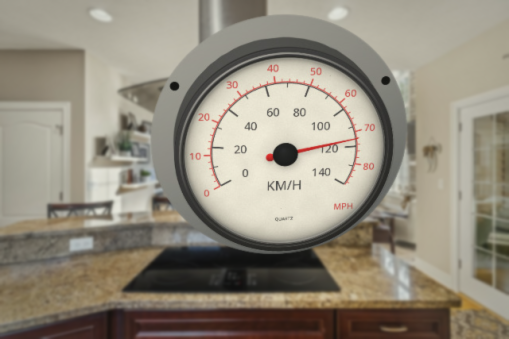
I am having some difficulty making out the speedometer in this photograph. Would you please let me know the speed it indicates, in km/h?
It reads 115 km/h
